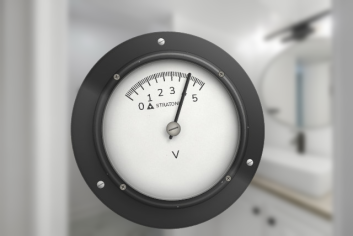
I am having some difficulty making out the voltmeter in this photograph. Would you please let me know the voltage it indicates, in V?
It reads 4 V
